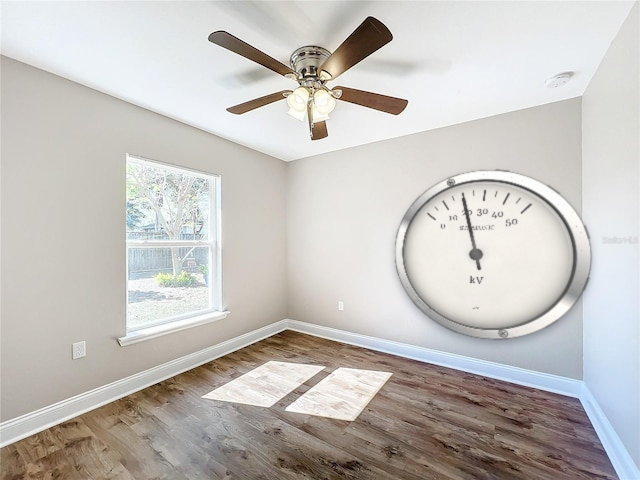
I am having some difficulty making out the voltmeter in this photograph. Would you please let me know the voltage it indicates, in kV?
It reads 20 kV
